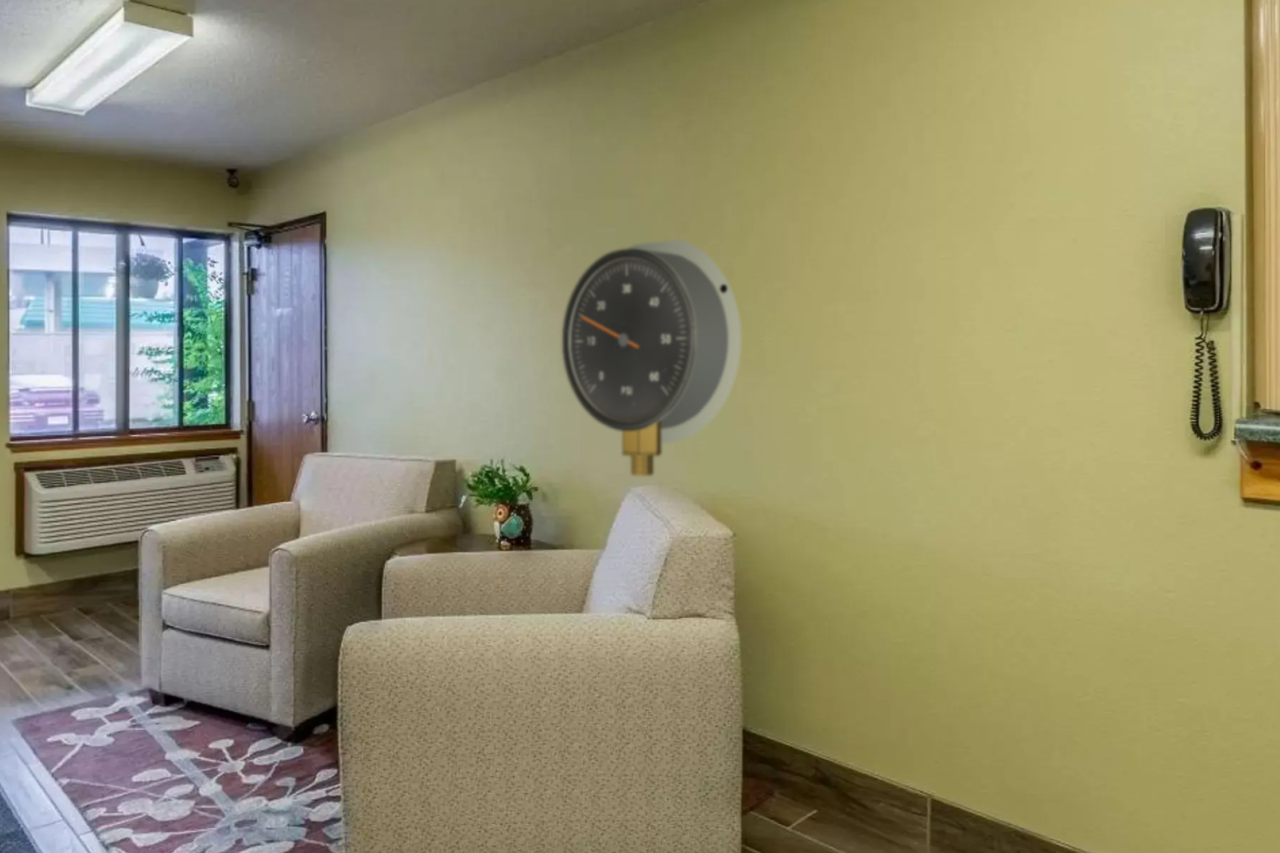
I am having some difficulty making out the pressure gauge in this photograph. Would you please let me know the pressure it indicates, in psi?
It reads 15 psi
